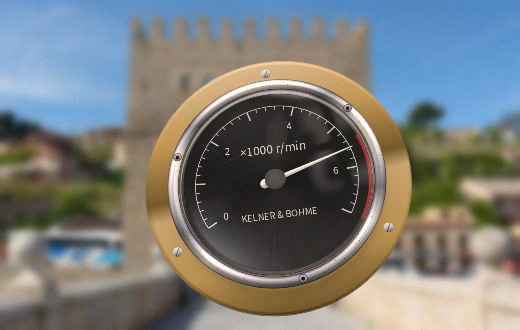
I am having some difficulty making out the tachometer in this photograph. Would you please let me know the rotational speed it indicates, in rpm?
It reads 5600 rpm
